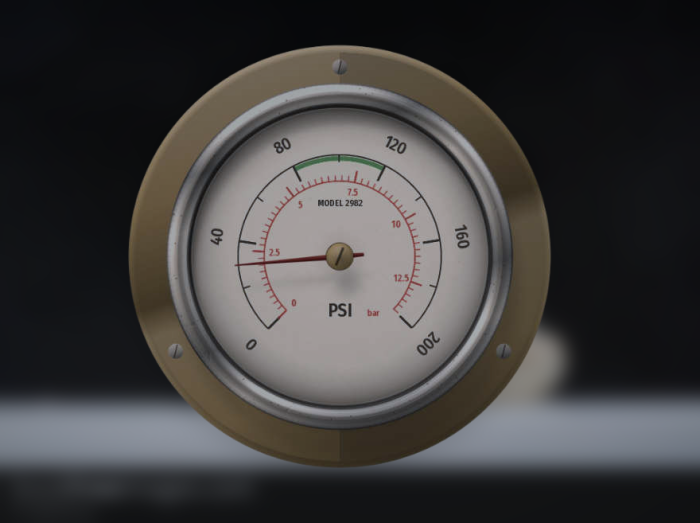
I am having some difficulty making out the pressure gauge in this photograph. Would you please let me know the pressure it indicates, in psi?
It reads 30 psi
